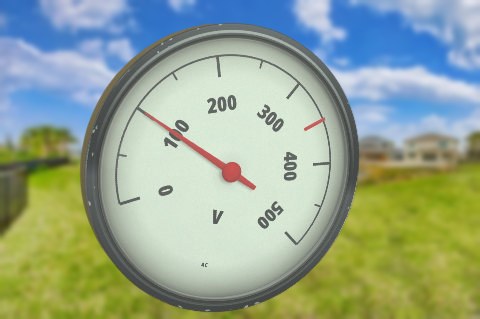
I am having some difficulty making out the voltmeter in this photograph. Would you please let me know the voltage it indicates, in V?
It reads 100 V
